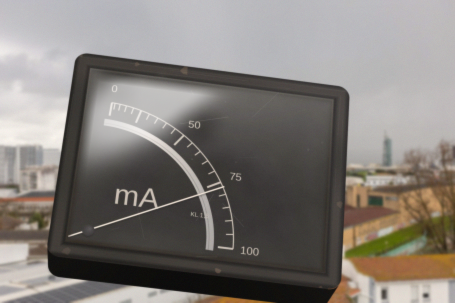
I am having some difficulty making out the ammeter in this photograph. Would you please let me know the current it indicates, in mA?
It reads 77.5 mA
